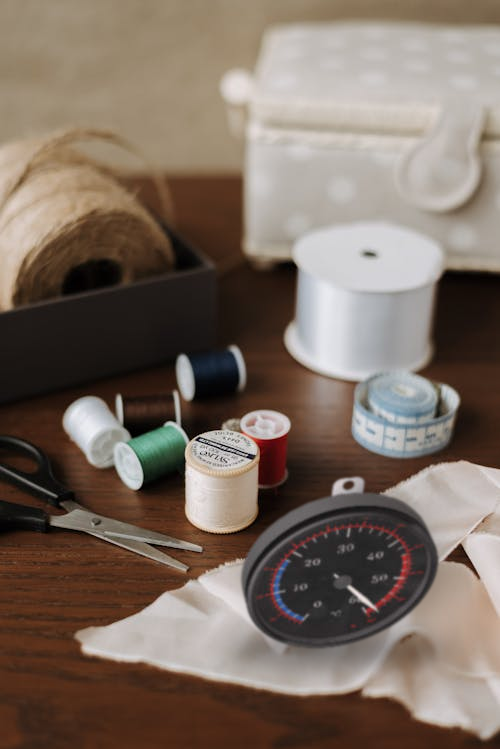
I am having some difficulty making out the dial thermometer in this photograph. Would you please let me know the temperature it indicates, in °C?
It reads 58 °C
